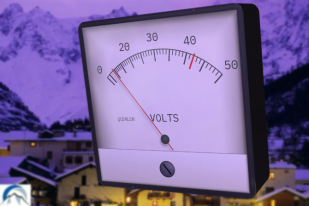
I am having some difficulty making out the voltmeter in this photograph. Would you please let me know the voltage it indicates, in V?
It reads 10 V
